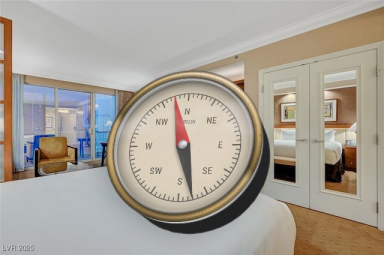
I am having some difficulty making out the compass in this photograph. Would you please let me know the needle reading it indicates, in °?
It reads 345 °
